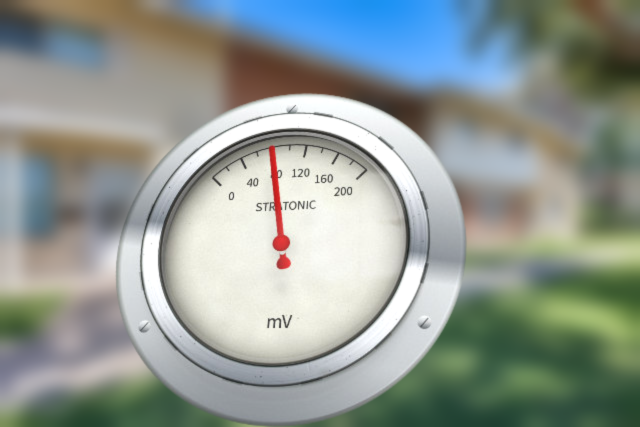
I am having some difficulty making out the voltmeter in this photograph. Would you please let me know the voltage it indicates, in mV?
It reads 80 mV
